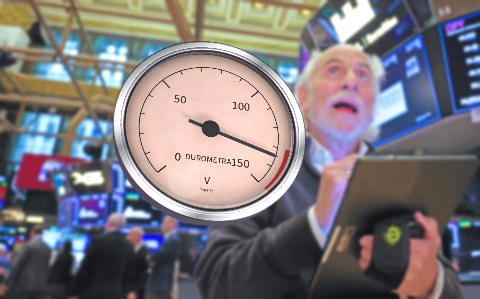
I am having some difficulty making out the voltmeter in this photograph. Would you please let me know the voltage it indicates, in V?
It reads 135 V
